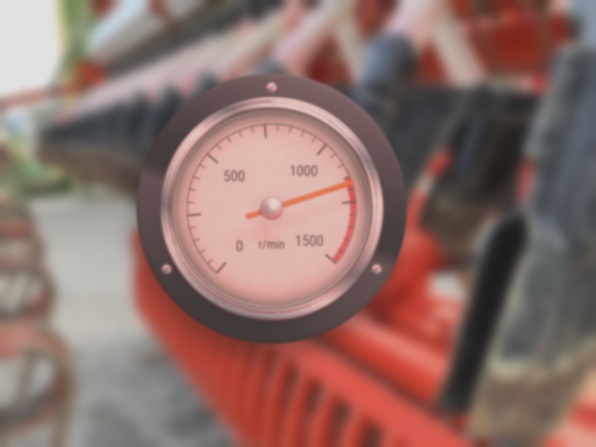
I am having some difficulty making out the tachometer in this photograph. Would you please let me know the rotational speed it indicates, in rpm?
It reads 1175 rpm
